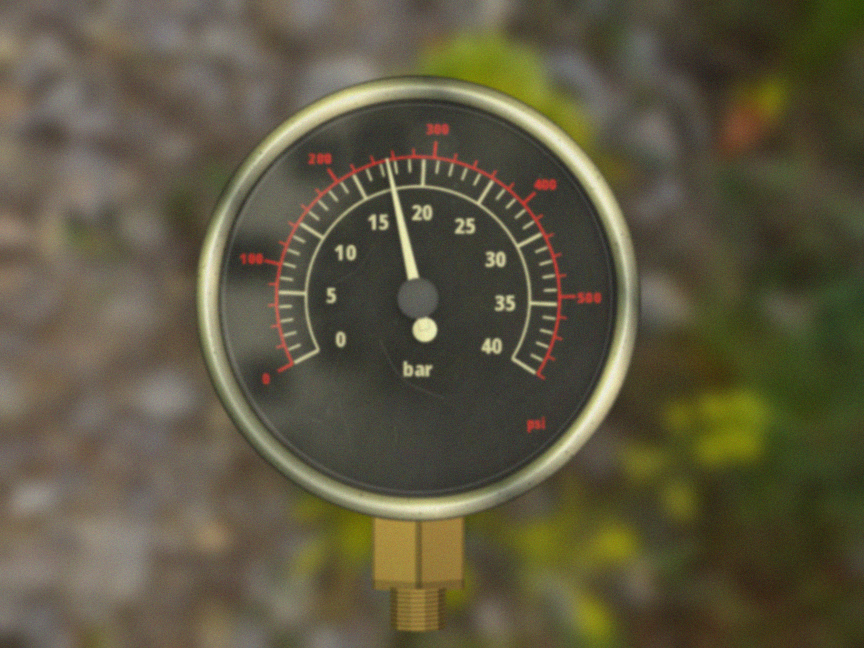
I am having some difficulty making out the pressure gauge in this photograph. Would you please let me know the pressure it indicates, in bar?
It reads 17.5 bar
